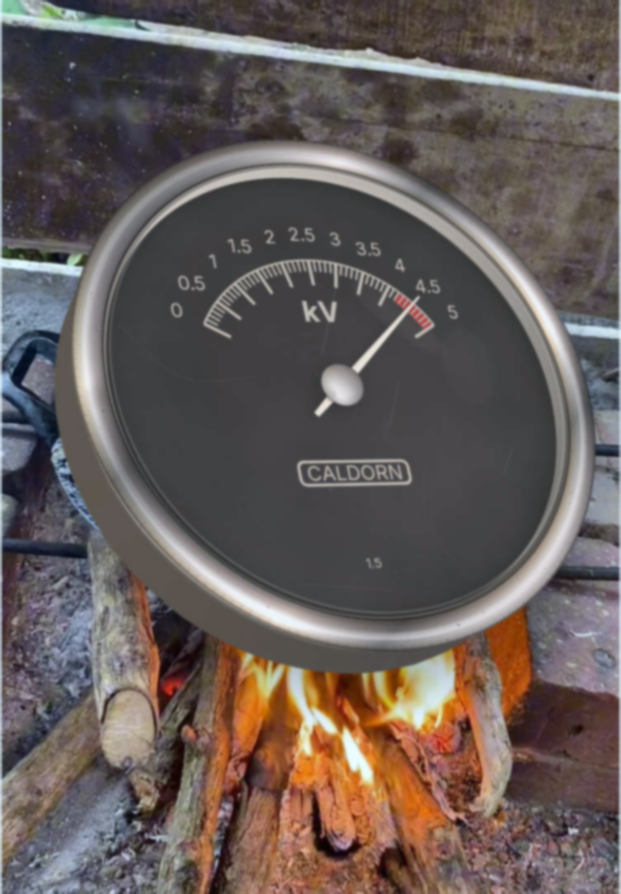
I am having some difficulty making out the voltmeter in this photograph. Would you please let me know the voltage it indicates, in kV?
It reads 4.5 kV
